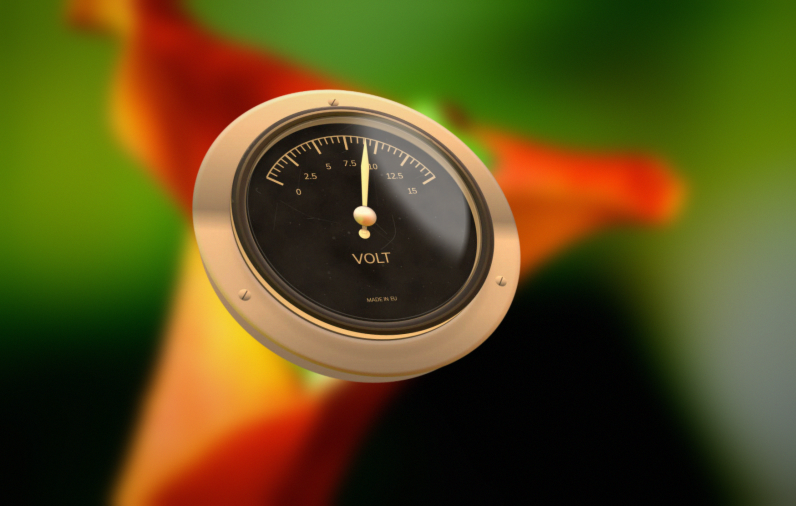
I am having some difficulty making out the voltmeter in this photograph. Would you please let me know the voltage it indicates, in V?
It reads 9 V
